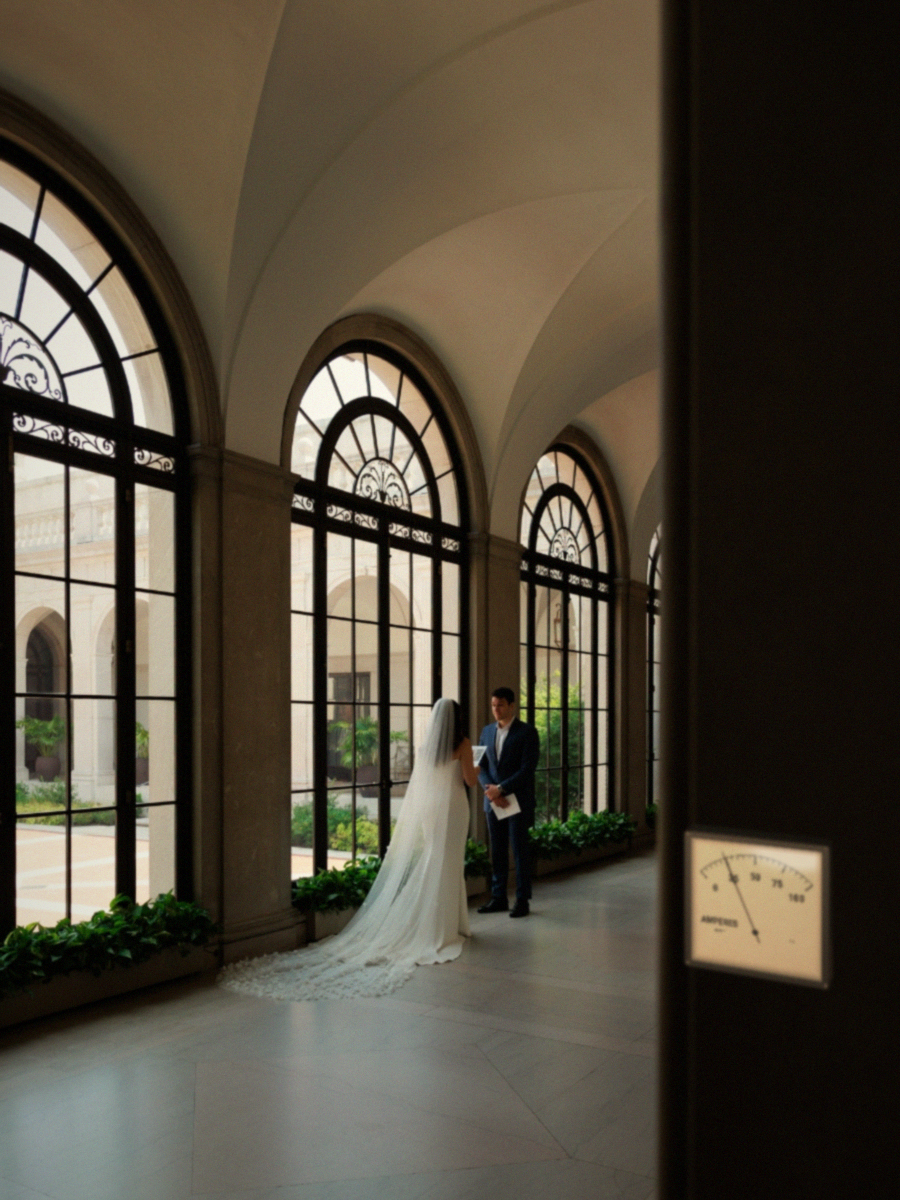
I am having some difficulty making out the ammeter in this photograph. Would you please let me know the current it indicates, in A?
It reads 25 A
